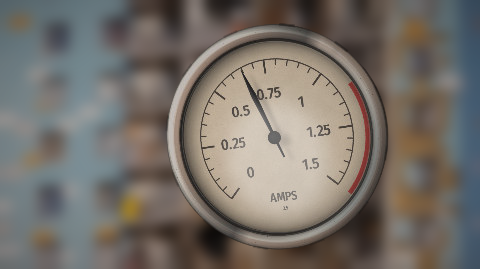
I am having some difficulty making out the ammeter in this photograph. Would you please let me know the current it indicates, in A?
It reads 0.65 A
